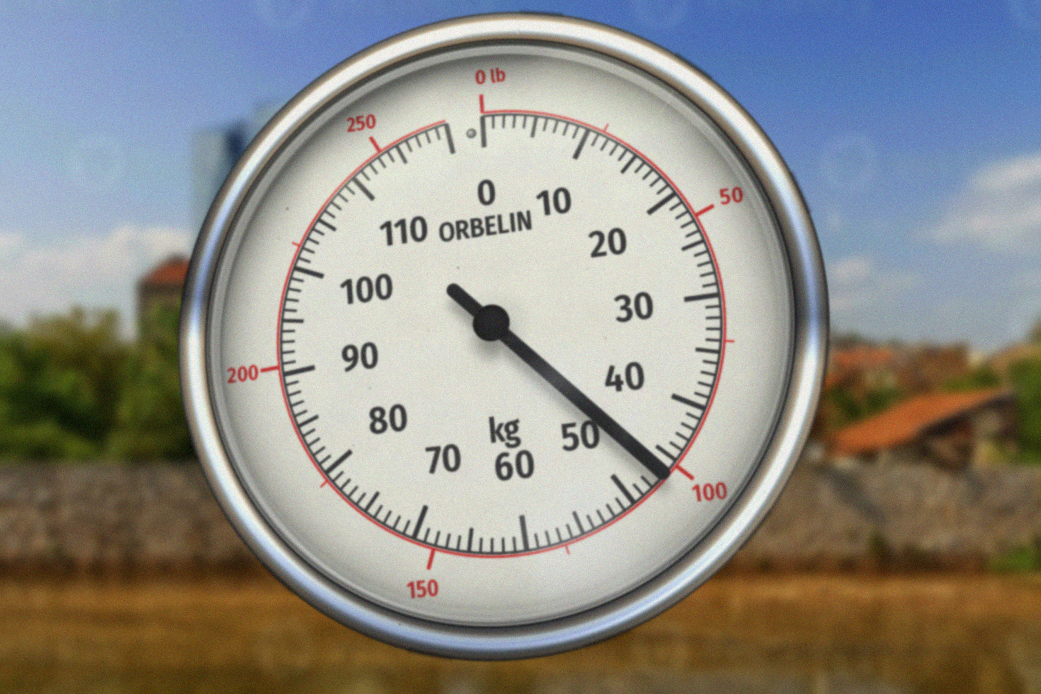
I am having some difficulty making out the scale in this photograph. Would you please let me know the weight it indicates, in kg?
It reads 46.5 kg
